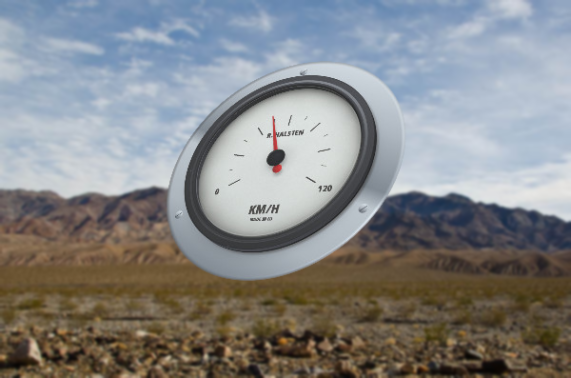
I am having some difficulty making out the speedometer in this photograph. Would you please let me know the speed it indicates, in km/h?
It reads 50 km/h
